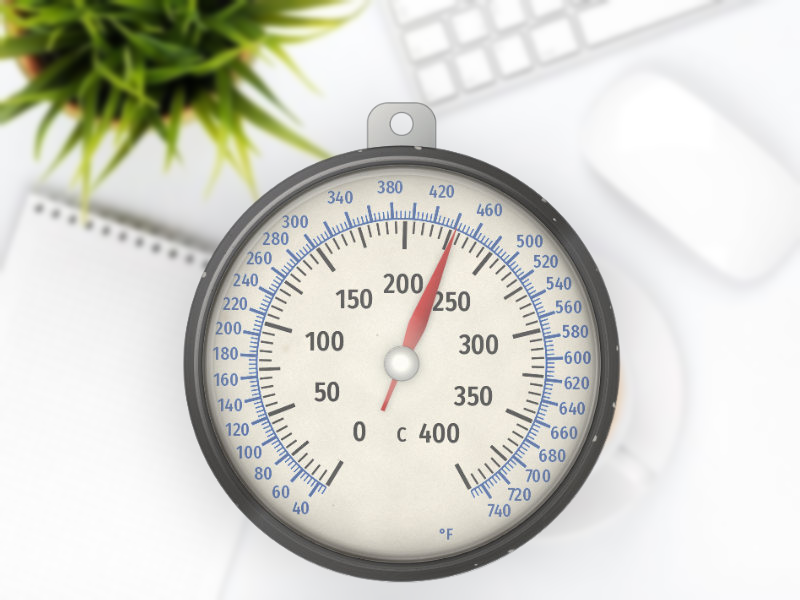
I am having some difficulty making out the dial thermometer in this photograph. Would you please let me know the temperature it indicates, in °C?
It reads 227.5 °C
